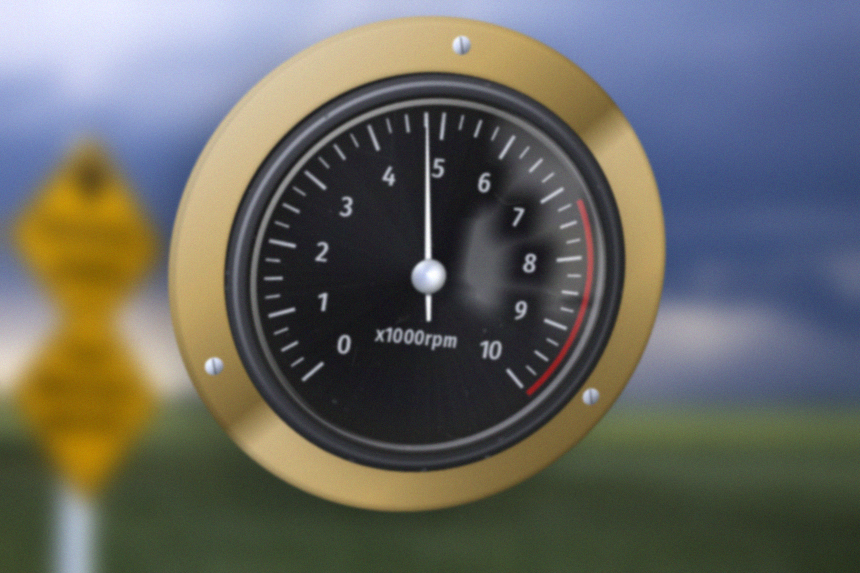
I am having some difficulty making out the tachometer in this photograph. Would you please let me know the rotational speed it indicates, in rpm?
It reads 4750 rpm
